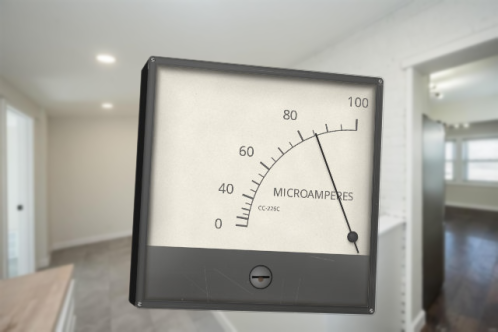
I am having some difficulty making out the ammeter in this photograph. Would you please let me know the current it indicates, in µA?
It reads 85 µA
